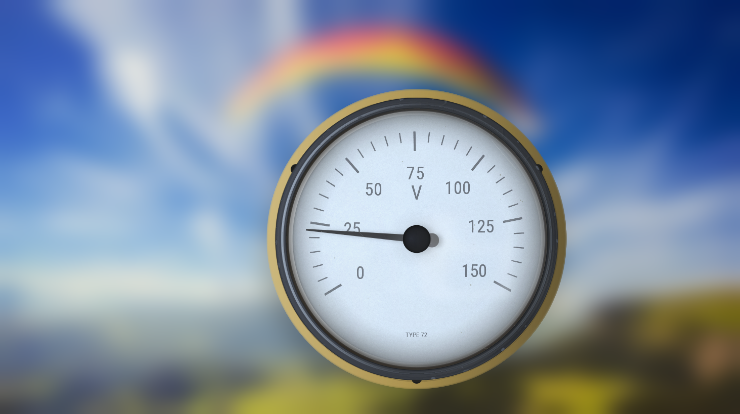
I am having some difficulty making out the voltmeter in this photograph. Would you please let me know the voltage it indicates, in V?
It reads 22.5 V
